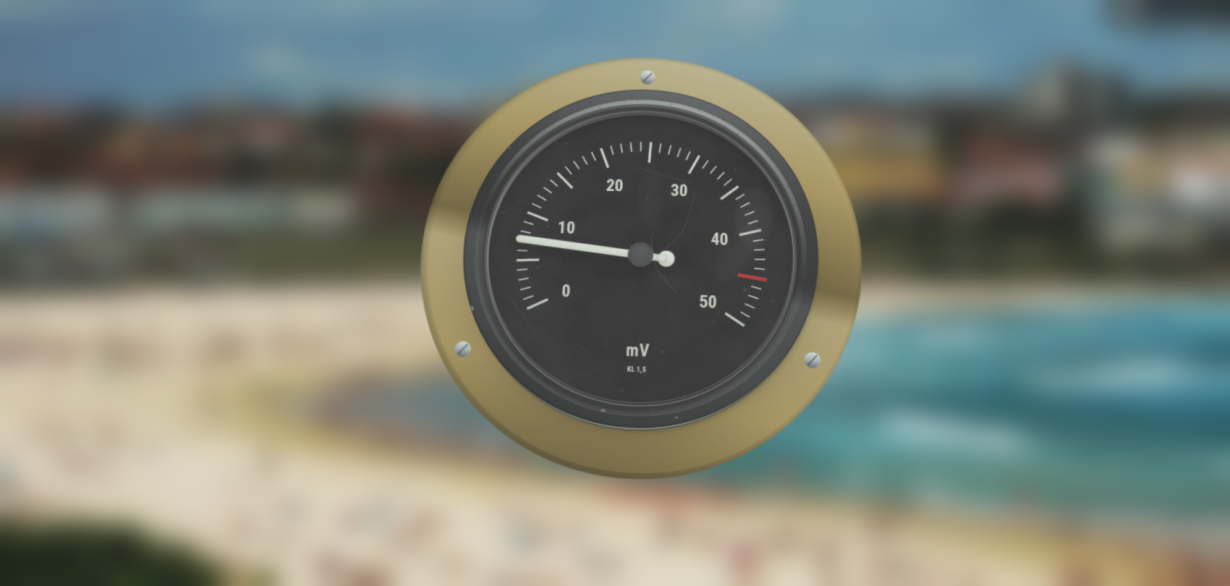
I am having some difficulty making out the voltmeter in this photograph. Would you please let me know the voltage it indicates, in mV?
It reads 7 mV
